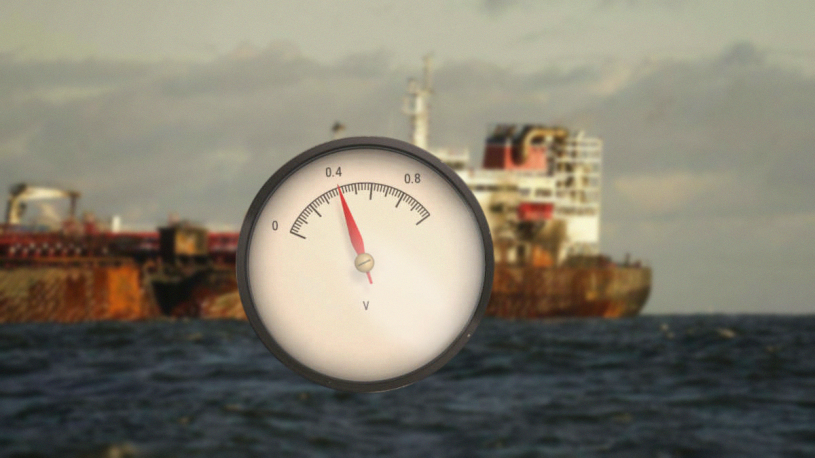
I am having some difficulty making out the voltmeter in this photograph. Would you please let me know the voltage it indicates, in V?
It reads 0.4 V
